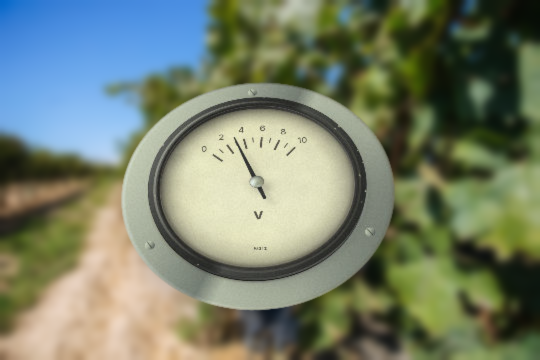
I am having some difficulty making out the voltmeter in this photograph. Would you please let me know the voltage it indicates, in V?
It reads 3 V
